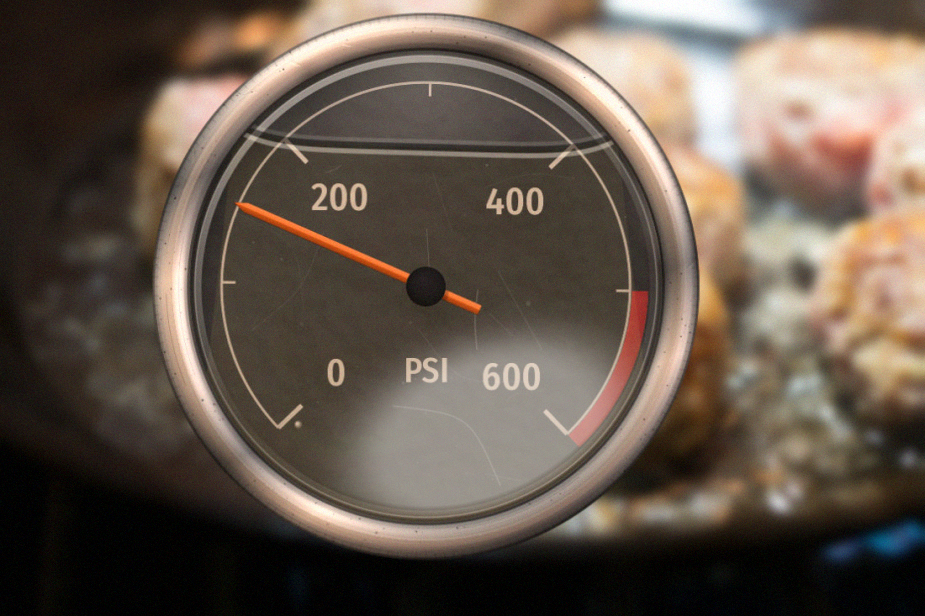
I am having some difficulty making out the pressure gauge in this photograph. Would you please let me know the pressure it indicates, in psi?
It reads 150 psi
